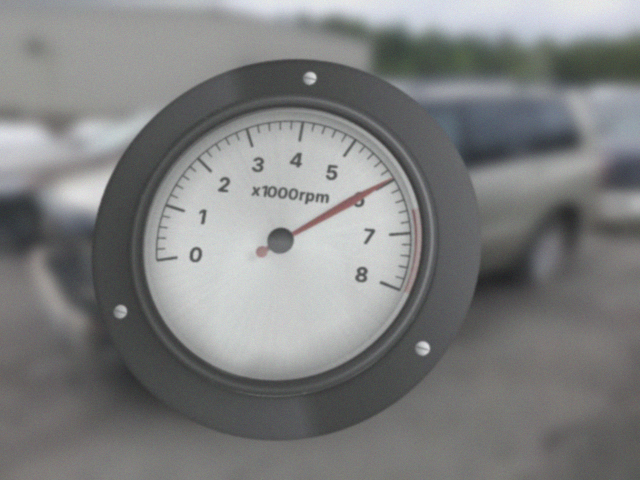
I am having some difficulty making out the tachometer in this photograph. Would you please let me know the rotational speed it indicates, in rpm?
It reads 6000 rpm
